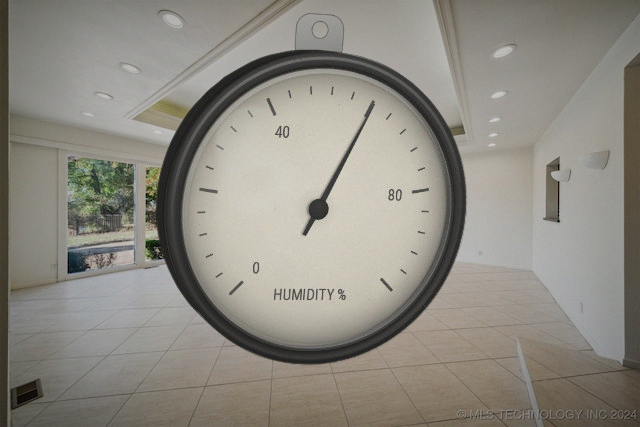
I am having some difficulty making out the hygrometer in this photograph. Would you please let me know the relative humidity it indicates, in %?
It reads 60 %
